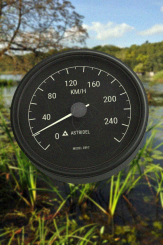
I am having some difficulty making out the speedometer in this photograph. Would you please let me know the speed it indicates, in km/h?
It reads 20 km/h
